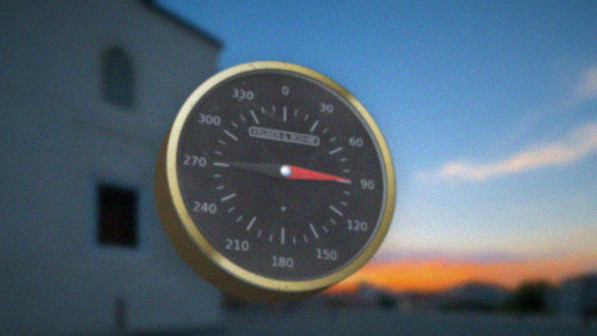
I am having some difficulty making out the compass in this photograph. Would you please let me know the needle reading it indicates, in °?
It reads 90 °
